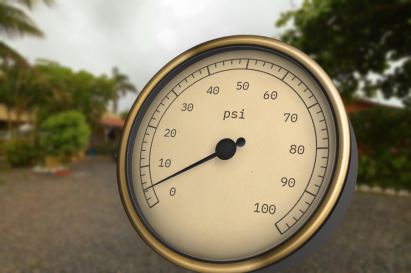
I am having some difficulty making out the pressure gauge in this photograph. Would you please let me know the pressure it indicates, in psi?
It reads 4 psi
